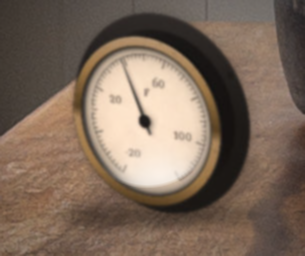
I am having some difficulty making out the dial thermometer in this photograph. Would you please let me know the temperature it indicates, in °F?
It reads 40 °F
